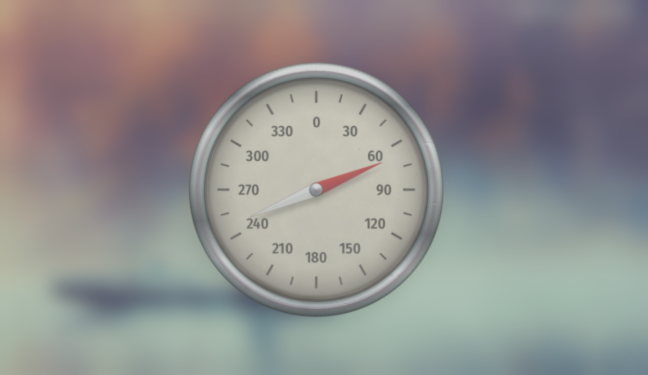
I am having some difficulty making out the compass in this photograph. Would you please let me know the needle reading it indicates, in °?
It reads 67.5 °
